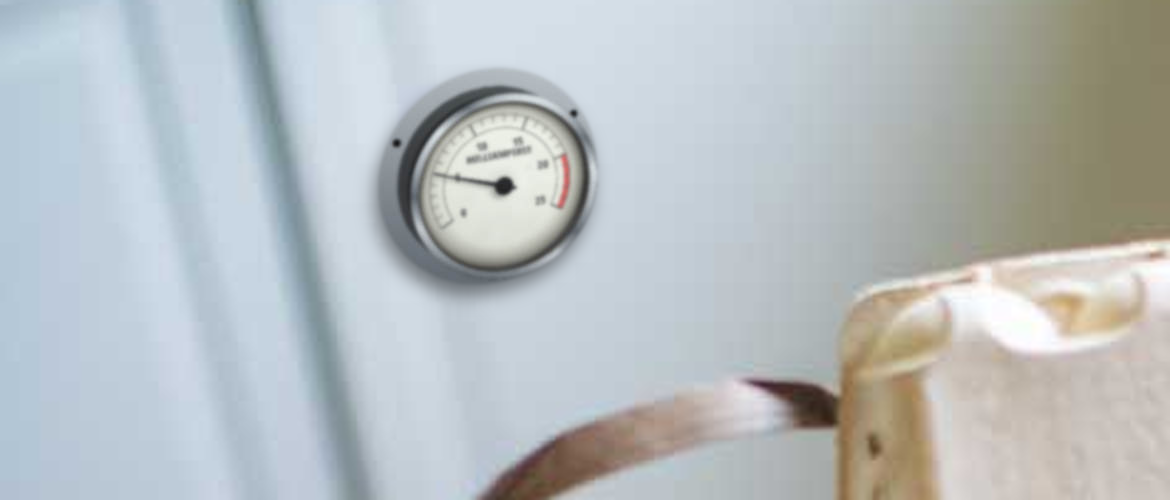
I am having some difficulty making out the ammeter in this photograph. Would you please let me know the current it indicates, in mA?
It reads 5 mA
